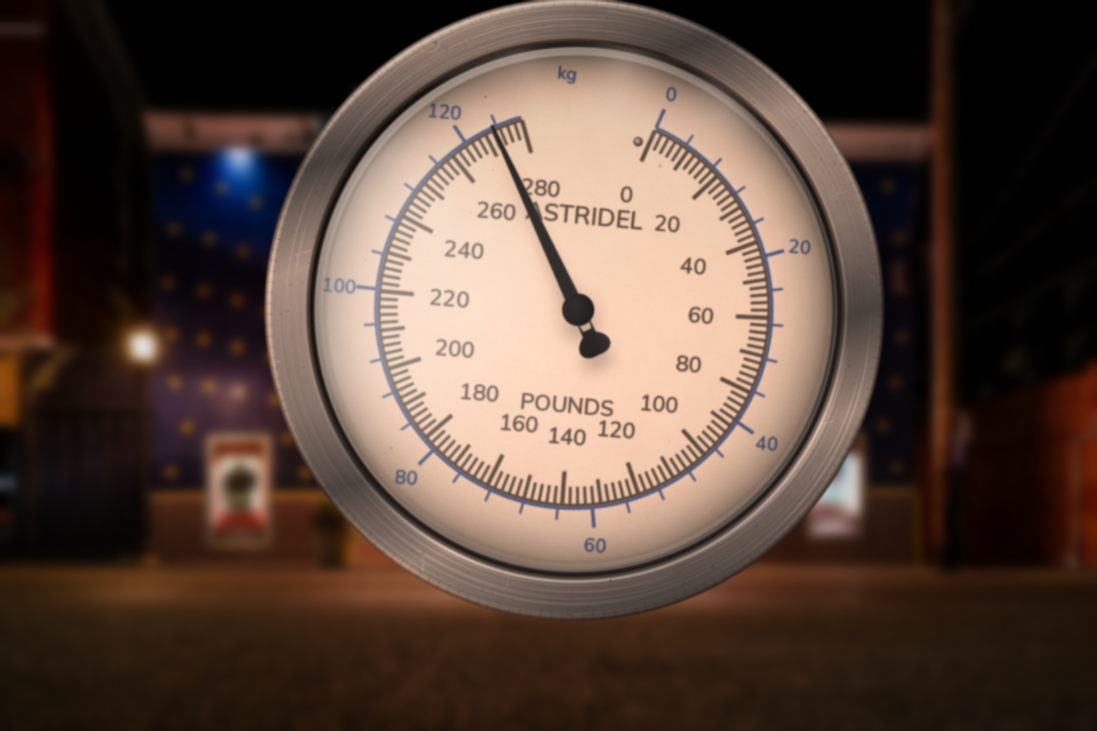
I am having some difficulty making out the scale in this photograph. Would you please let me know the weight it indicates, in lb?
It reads 272 lb
